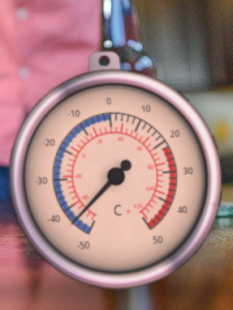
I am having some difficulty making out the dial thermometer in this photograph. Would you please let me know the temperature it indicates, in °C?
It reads -44 °C
